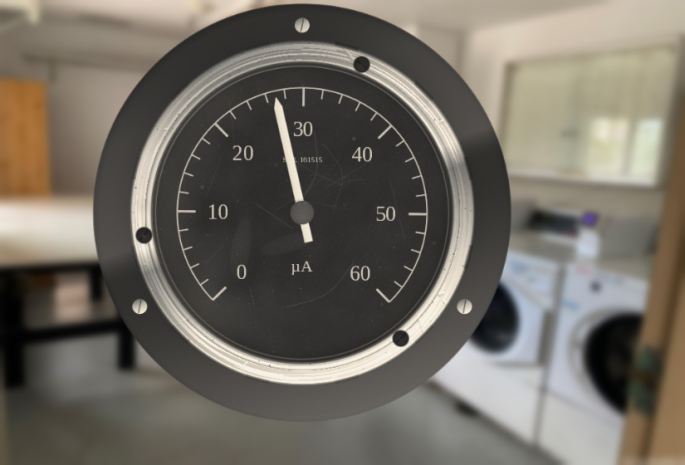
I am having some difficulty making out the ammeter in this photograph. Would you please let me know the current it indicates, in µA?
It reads 27 µA
